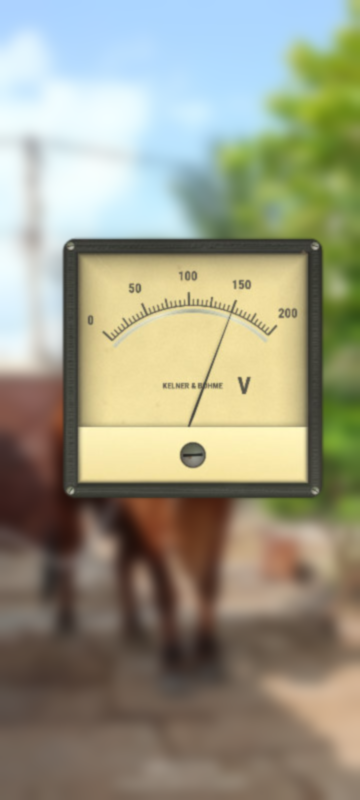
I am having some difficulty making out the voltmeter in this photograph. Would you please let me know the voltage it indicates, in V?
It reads 150 V
